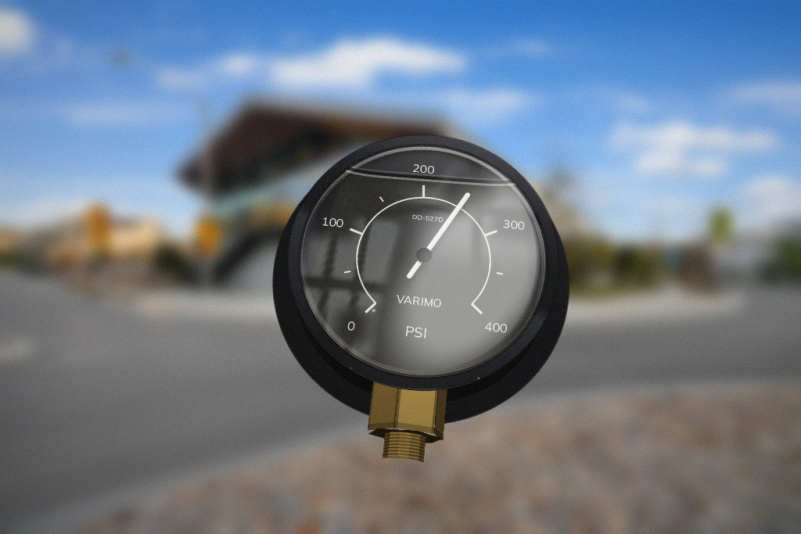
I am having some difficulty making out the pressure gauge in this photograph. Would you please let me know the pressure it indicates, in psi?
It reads 250 psi
